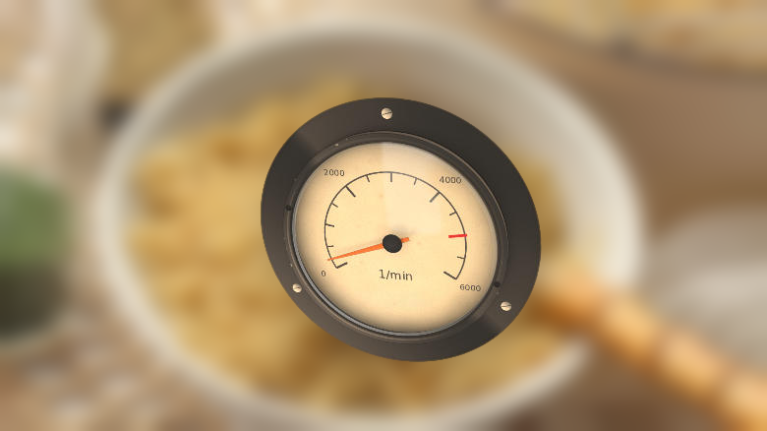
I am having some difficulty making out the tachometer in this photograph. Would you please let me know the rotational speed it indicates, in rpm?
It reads 250 rpm
